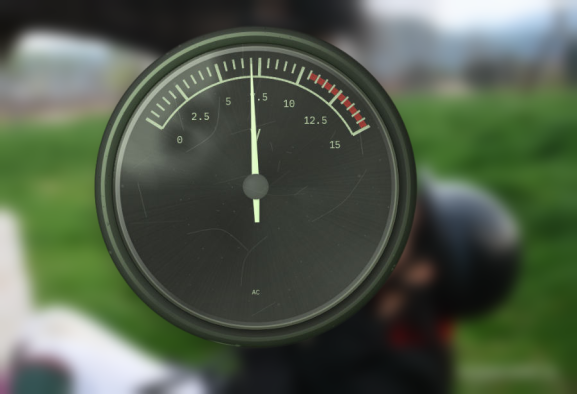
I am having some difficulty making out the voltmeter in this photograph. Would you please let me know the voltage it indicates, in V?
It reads 7 V
